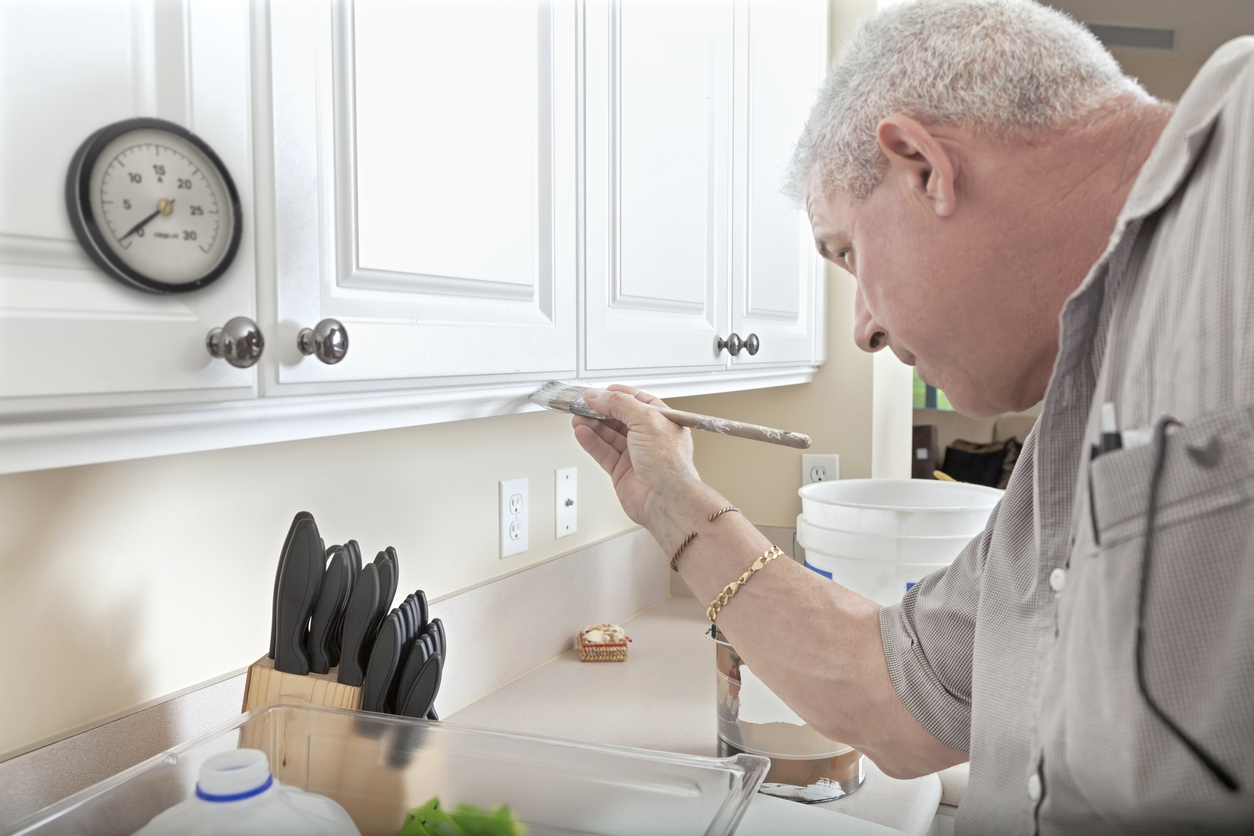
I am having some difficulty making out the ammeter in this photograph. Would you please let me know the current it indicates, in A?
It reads 1 A
